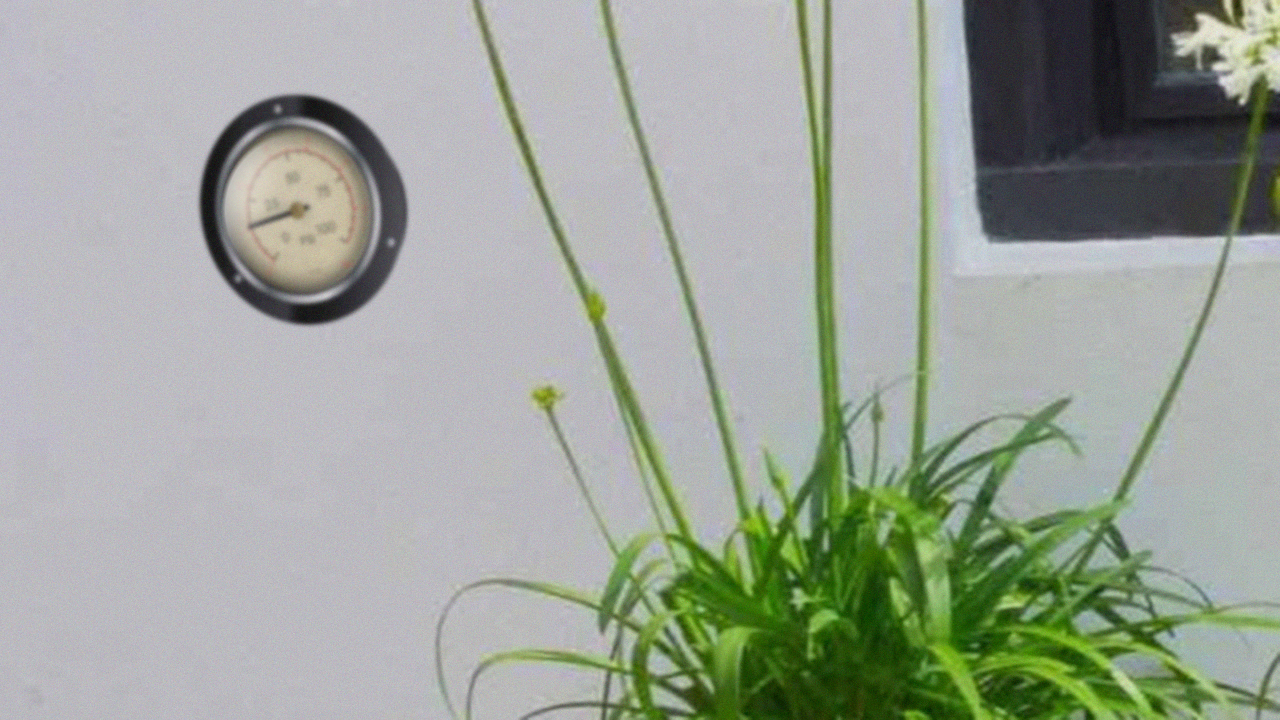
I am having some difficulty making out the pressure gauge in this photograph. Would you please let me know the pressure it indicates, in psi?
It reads 15 psi
